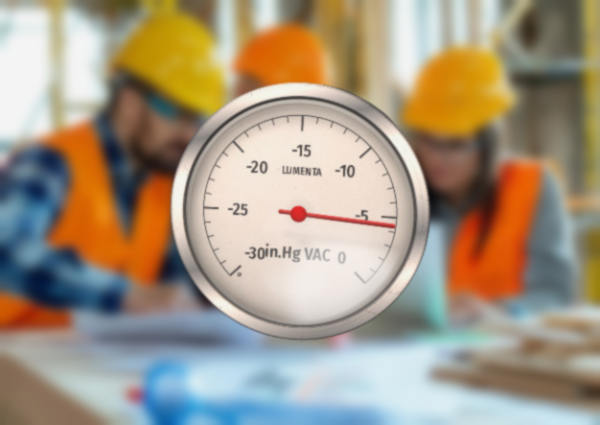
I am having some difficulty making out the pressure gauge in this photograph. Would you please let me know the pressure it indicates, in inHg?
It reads -4.5 inHg
